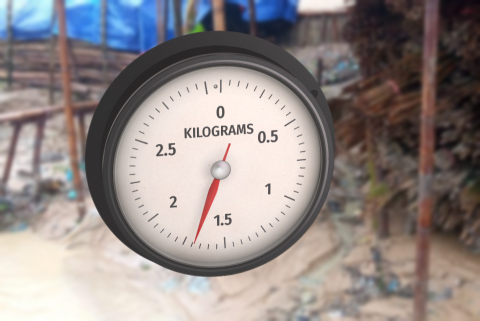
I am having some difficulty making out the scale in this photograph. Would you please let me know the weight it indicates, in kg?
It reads 1.7 kg
